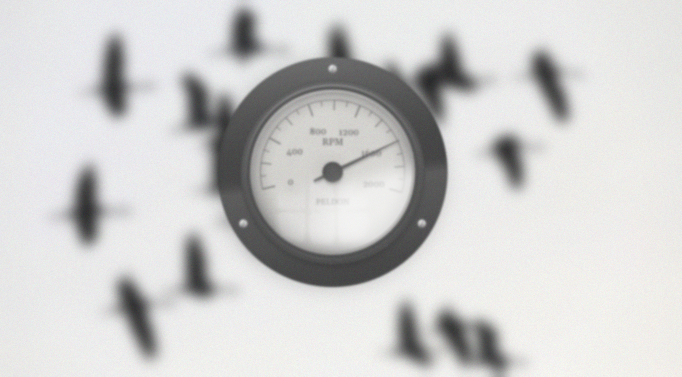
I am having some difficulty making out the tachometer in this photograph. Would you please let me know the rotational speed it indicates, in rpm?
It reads 1600 rpm
